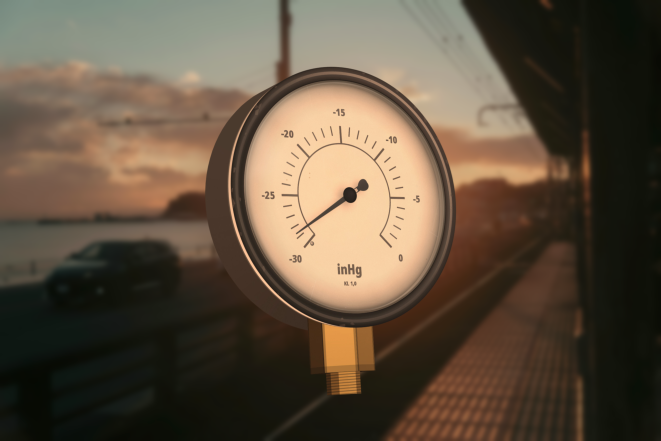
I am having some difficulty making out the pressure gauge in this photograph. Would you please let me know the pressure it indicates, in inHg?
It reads -28.5 inHg
